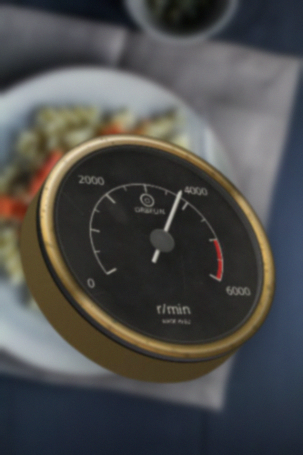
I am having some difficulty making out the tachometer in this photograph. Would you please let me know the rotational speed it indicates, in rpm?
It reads 3750 rpm
